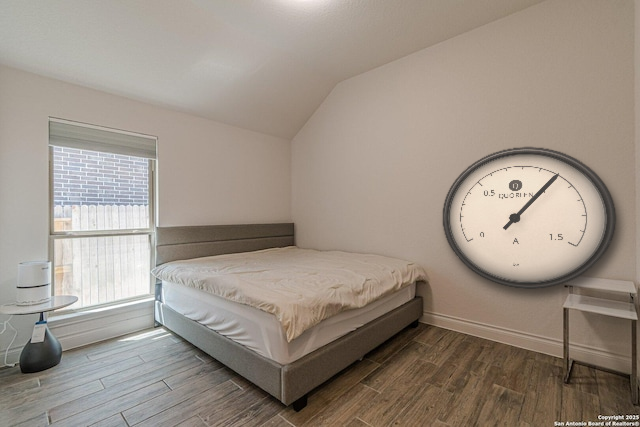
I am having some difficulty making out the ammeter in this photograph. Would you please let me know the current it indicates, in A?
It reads 1 A
